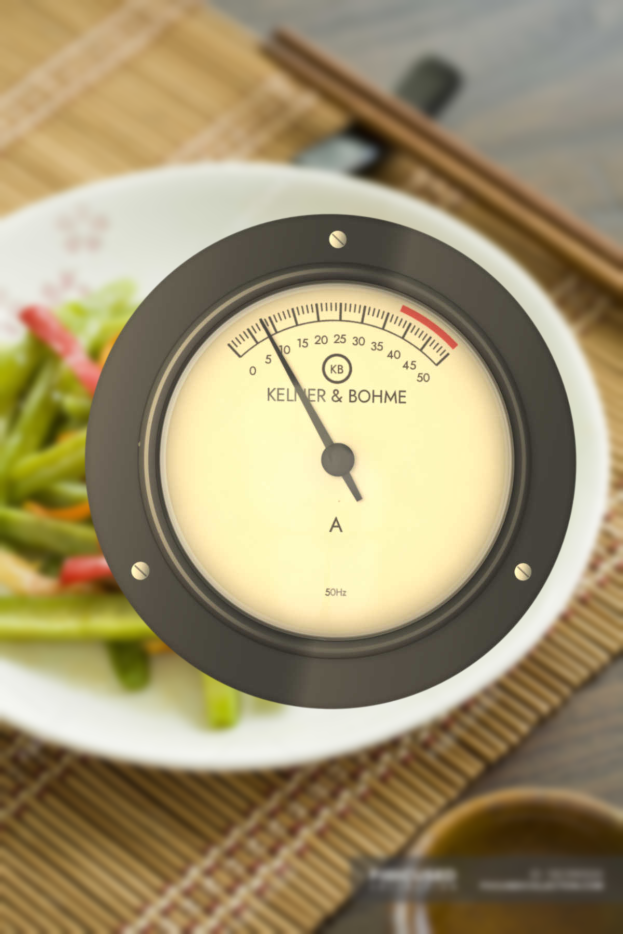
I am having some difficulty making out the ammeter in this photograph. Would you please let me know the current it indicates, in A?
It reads 8 A
